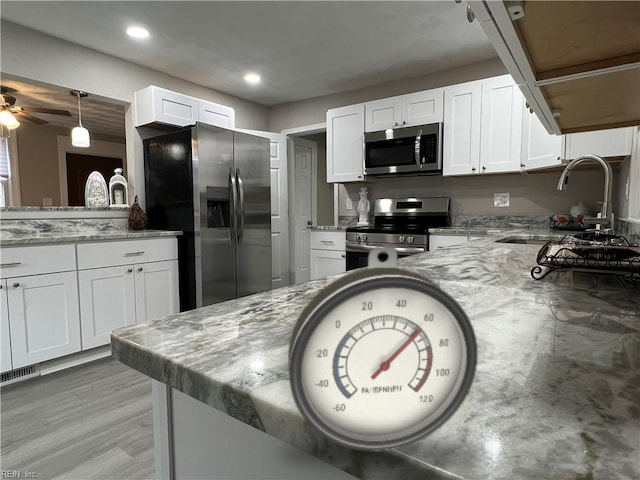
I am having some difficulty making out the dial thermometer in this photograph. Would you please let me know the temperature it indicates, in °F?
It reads 60 °F
